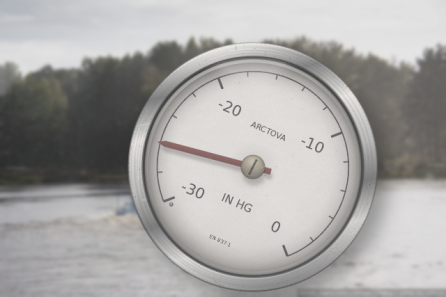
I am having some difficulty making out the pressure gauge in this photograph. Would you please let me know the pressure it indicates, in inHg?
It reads -26 inHg
